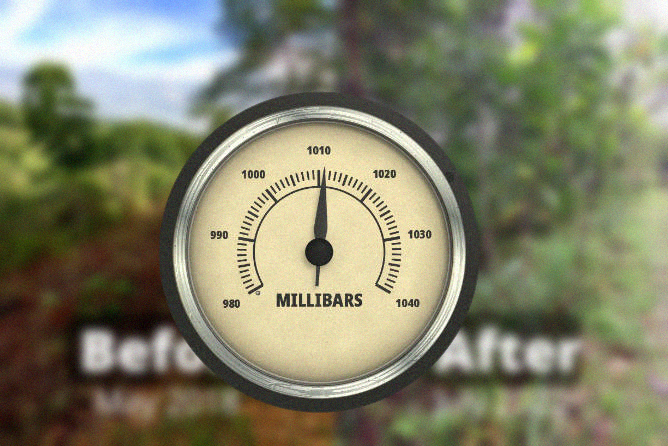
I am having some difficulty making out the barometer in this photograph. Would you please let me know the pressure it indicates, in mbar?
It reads 1011 mbar
